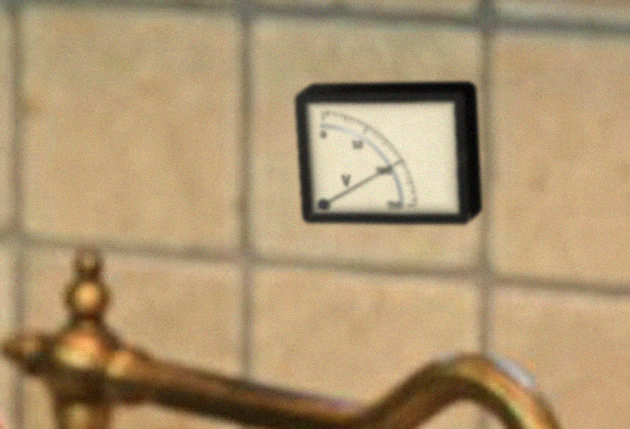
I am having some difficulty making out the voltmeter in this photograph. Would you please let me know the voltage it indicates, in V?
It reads 100 V
